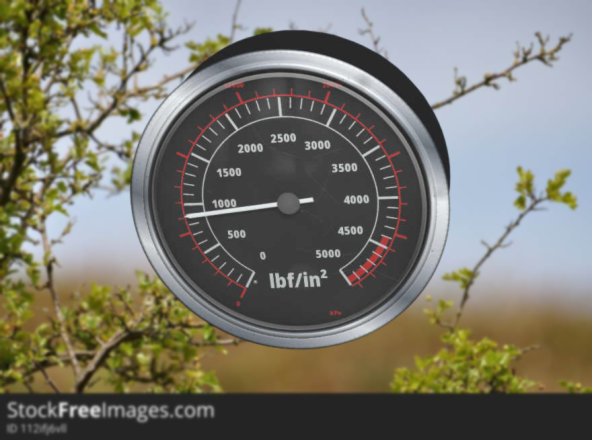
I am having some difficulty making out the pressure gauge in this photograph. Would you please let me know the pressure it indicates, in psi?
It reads 900 psi
